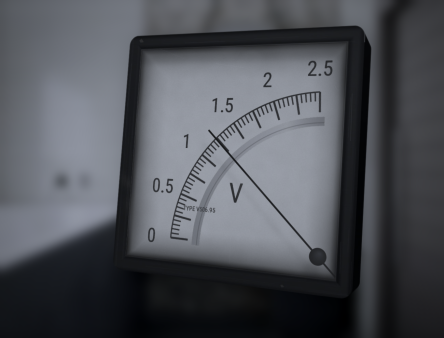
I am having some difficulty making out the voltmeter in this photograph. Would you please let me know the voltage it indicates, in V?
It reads 1.25 V
